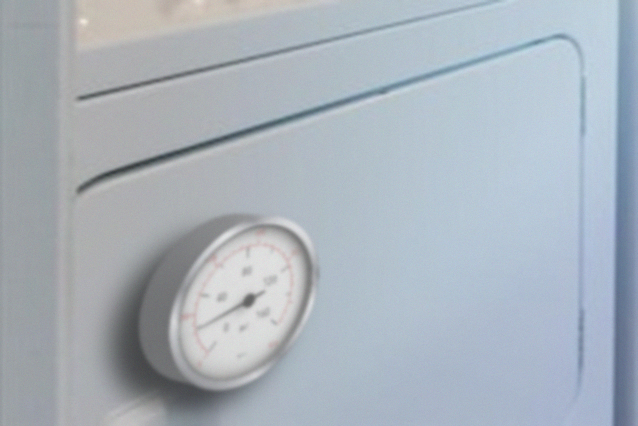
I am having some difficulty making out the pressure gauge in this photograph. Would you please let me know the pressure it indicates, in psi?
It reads 20 psi
